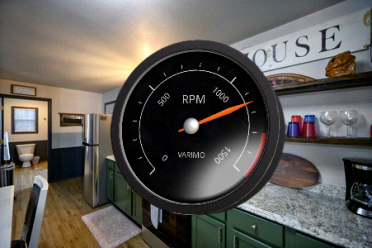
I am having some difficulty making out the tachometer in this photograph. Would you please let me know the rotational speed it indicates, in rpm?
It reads 1150 rpm
